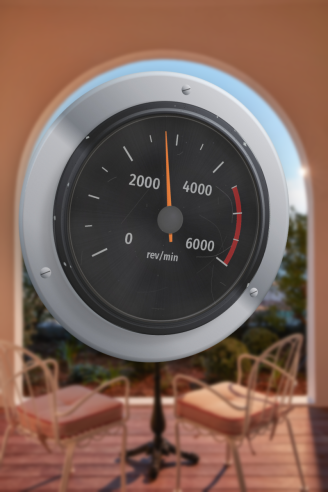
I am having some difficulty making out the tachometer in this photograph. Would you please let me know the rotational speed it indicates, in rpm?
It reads 2750 rpm
